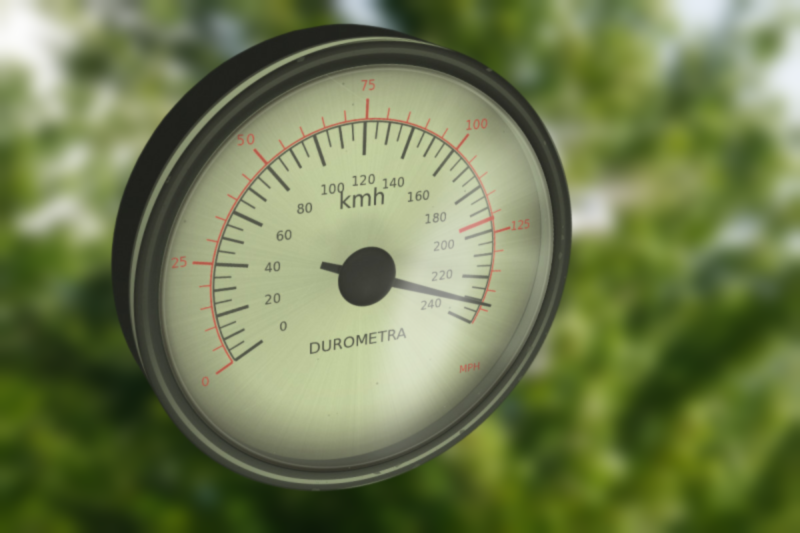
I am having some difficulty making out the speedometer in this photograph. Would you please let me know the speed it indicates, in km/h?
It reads 230 km/h
